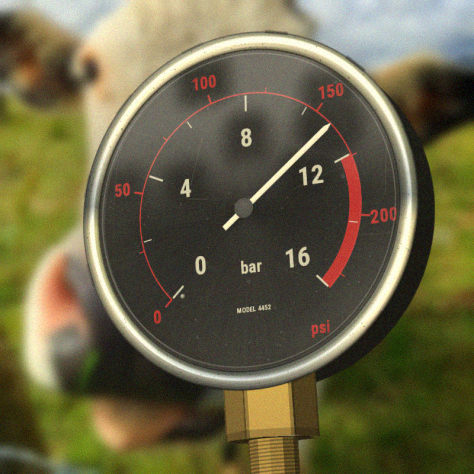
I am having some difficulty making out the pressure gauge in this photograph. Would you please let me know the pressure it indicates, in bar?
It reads 11 bar
